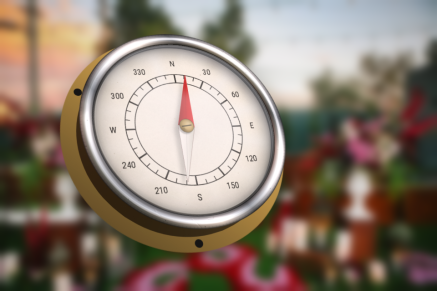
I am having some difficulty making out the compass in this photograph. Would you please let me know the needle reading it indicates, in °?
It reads 10 °
